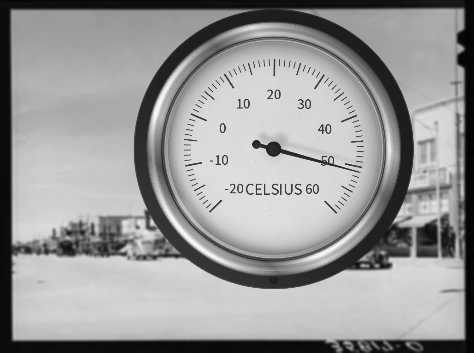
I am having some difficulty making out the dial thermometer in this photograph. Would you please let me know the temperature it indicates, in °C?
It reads 51 °C
